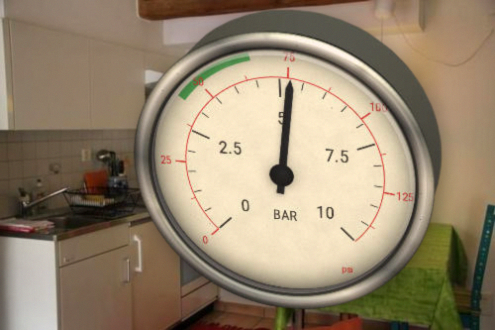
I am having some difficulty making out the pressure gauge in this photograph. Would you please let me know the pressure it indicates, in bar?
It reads 5.25 bar
